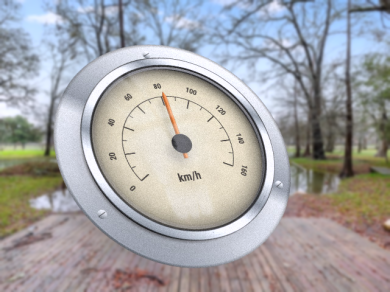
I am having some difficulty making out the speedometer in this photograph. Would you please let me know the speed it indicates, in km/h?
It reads 80 km/h
